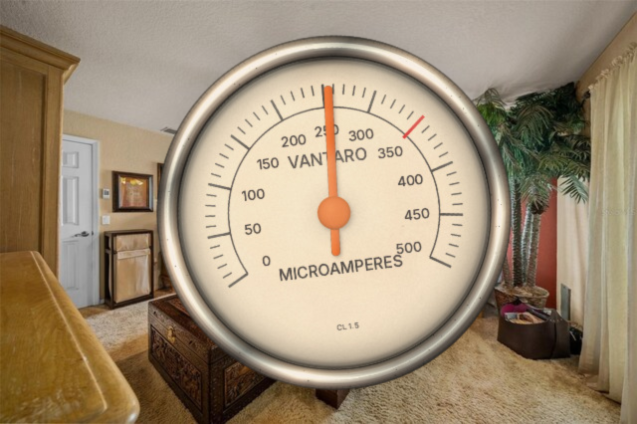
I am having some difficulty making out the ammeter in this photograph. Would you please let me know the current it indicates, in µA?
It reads 255 µA
